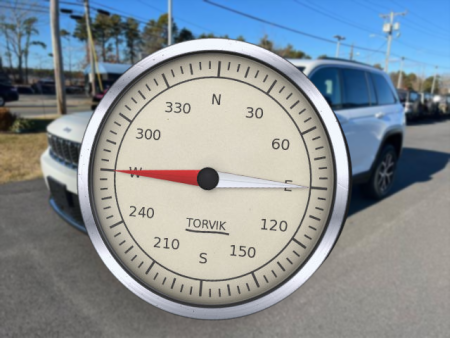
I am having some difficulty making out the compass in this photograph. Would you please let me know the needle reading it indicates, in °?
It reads 270 °
